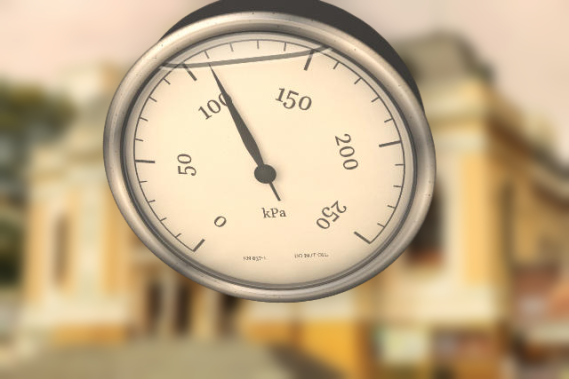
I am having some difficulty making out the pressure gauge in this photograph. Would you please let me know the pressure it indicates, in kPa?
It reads 110 kPa
